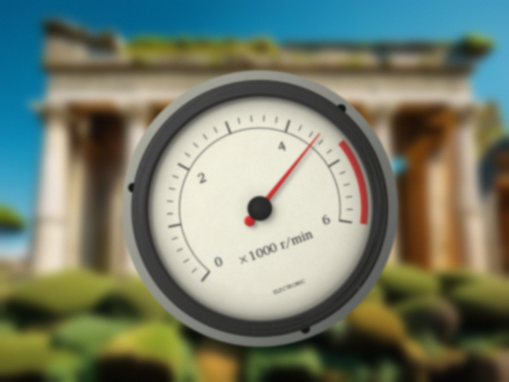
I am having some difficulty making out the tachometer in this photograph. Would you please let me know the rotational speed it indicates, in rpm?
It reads 4500 rpm
